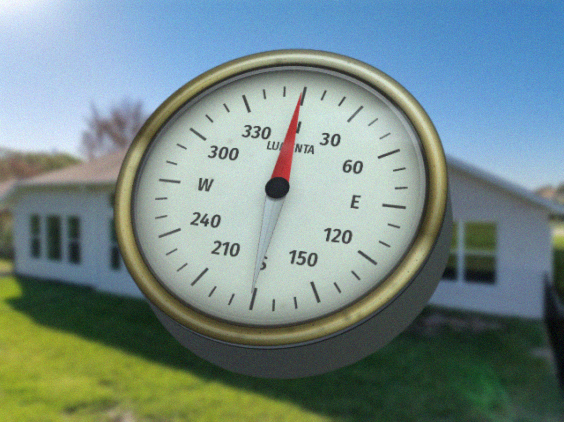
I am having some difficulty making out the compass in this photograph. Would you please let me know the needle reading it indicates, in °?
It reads 0 °
